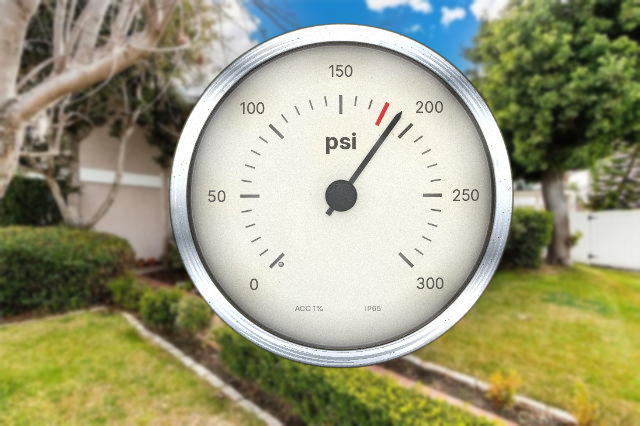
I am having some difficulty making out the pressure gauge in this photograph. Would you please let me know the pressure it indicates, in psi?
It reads 190 psi
